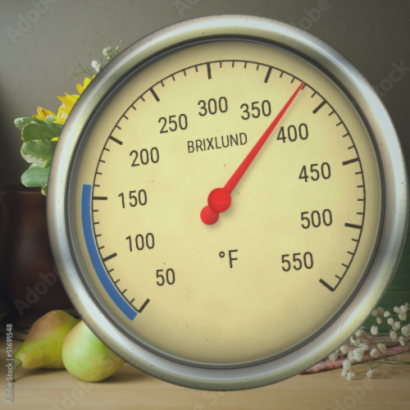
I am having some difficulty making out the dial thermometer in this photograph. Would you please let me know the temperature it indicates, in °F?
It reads 380 °F
